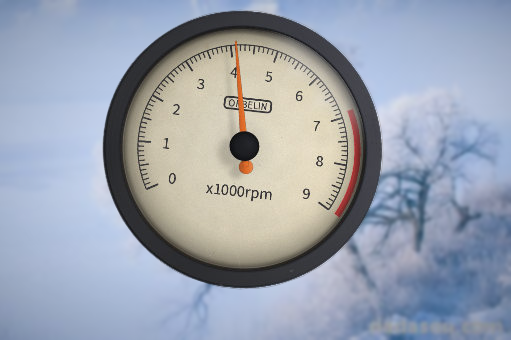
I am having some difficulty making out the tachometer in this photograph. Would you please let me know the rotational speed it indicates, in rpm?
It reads 4100 rpm
